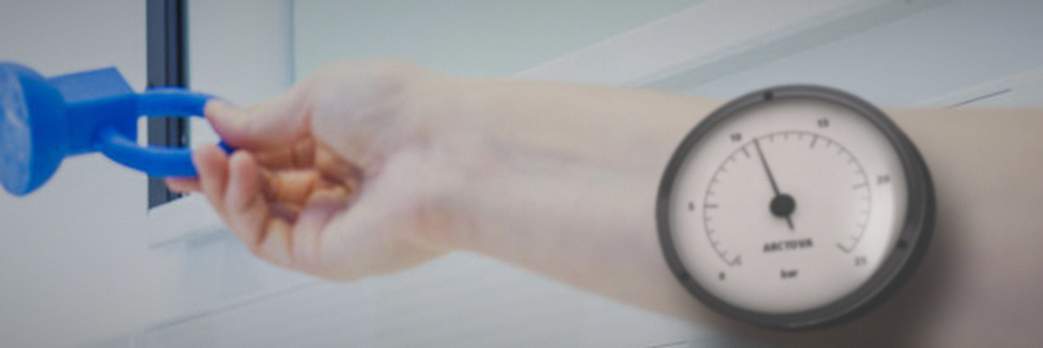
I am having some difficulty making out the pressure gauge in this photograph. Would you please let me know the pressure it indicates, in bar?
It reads 11 bar
